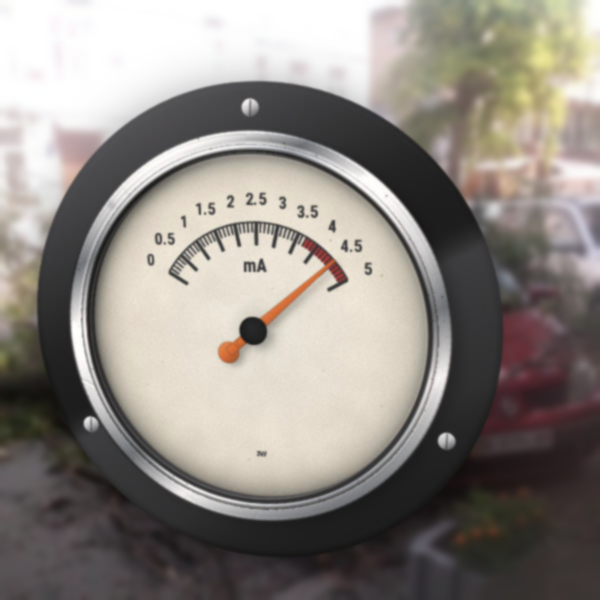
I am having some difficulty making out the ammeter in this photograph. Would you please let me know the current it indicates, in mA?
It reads 4.5 mA
